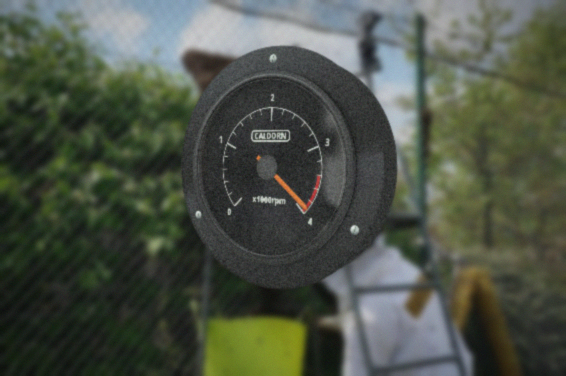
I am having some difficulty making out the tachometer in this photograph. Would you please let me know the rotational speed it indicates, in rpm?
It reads 3900 rpm
